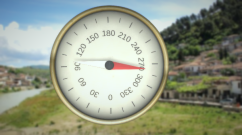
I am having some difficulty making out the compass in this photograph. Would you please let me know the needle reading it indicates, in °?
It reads 277.5 °
